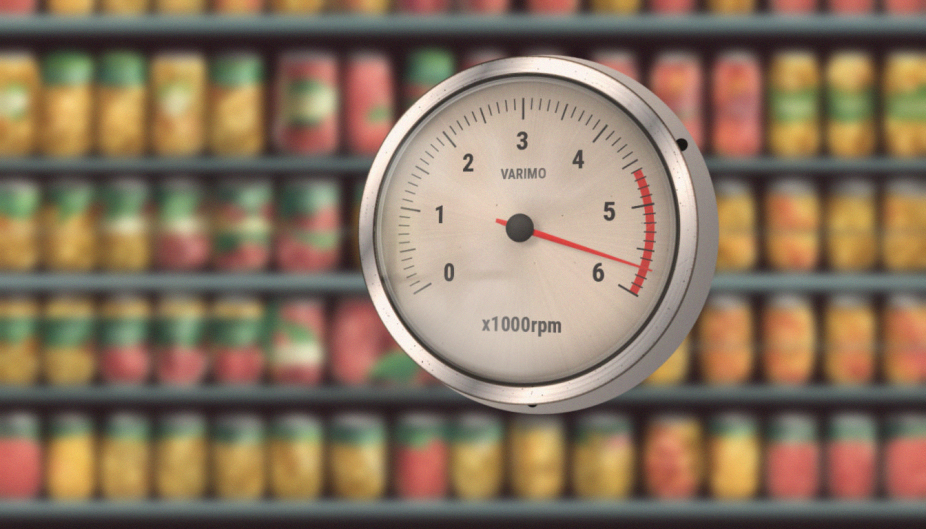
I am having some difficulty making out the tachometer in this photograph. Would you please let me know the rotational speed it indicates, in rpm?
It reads 5700 rpm
